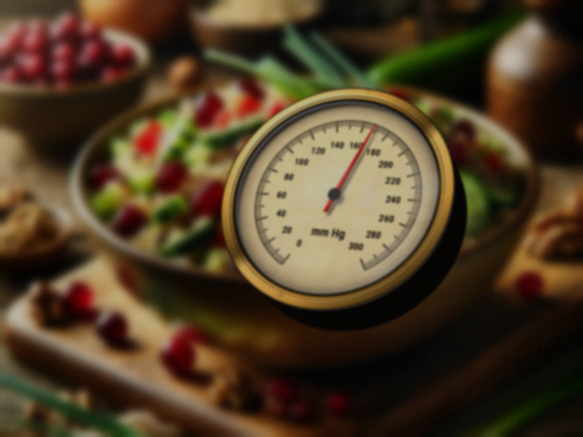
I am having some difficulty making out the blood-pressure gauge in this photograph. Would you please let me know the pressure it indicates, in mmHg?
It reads 170 mmHg
